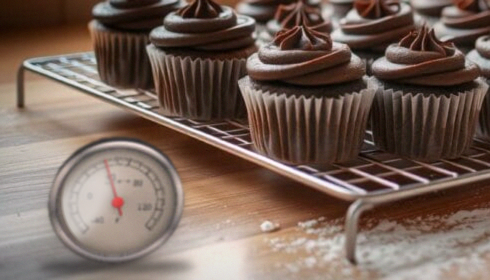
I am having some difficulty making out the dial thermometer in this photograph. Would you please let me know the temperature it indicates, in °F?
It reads 40 °F
